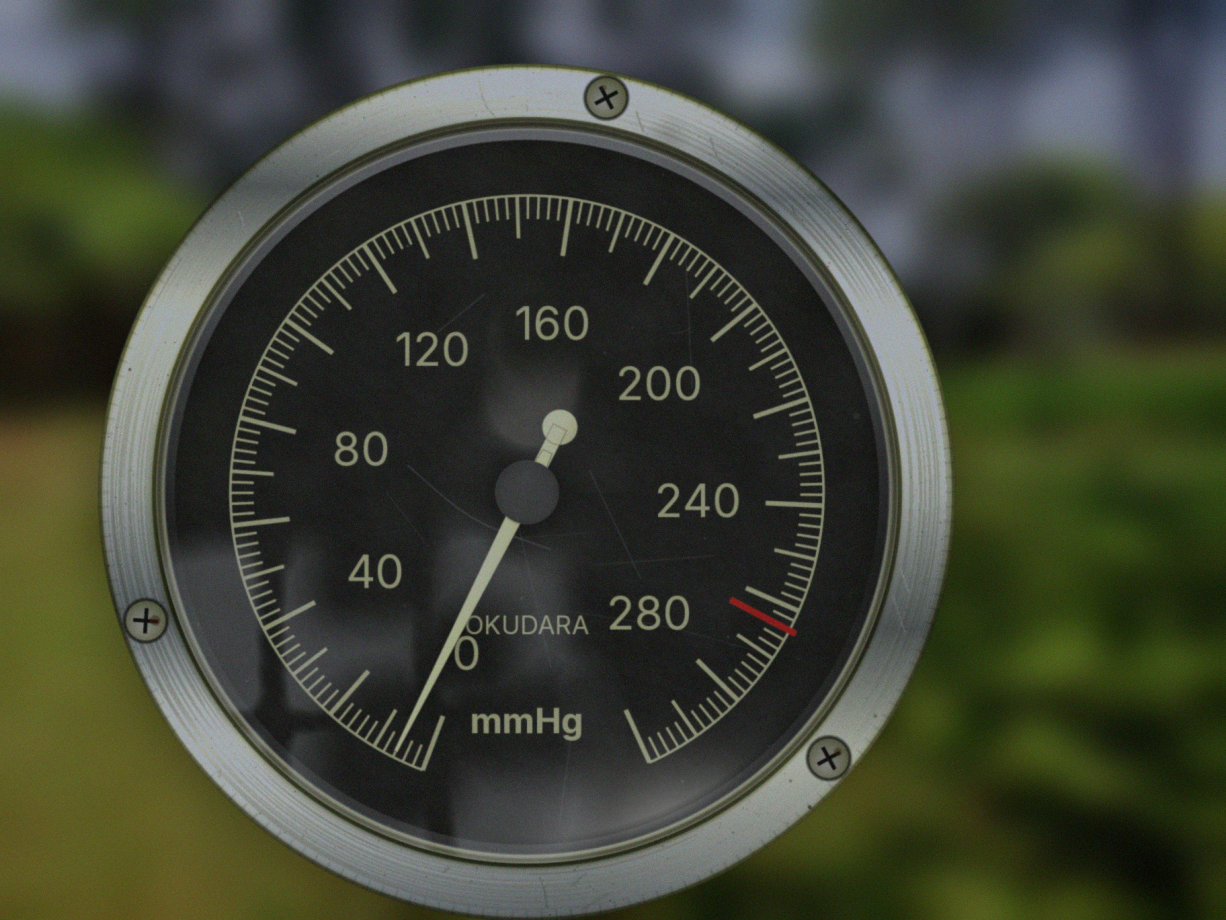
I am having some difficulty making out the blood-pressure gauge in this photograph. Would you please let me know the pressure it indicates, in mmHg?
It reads 6 mmHg
